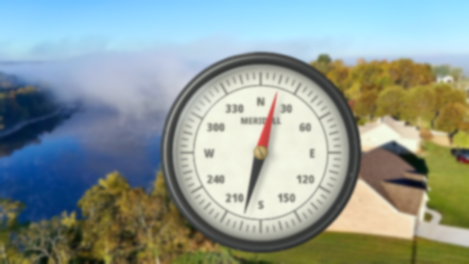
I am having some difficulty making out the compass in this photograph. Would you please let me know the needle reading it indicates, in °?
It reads 15 °
